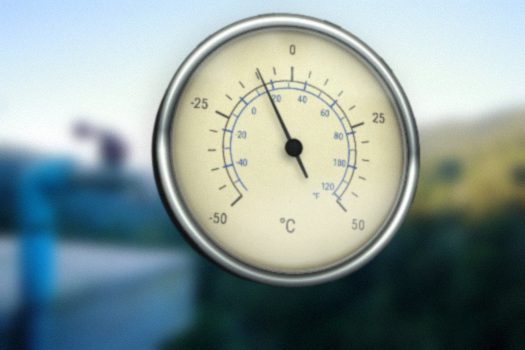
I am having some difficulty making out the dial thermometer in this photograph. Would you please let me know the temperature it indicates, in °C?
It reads -10 °C
